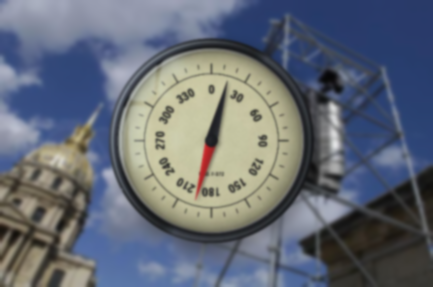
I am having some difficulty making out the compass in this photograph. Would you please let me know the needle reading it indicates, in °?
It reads 195 °
